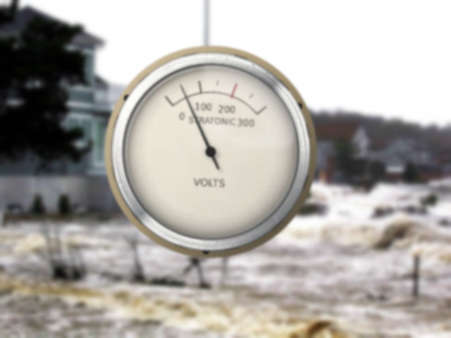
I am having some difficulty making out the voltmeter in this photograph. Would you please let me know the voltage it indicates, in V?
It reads 50 V
